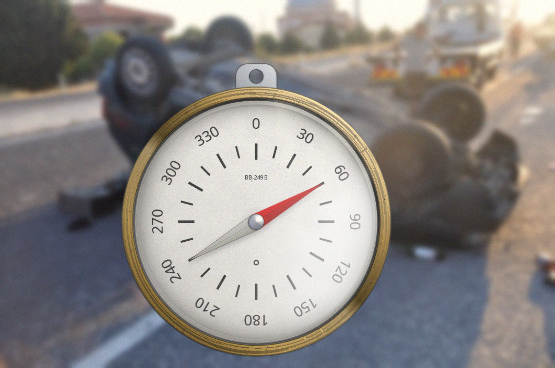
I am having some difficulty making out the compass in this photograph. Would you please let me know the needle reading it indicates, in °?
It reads 60 °
